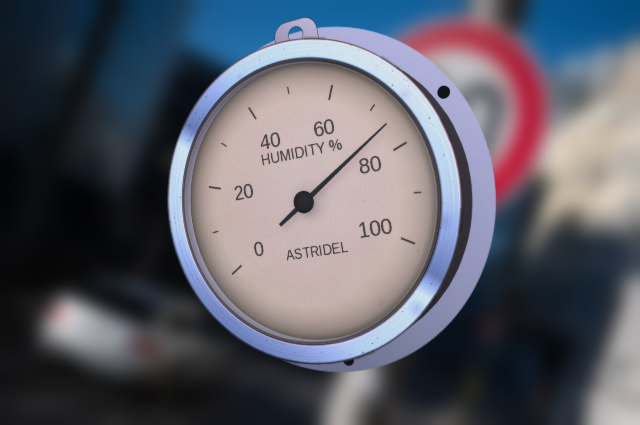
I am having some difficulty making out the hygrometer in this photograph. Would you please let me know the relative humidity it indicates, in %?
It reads 75 %
